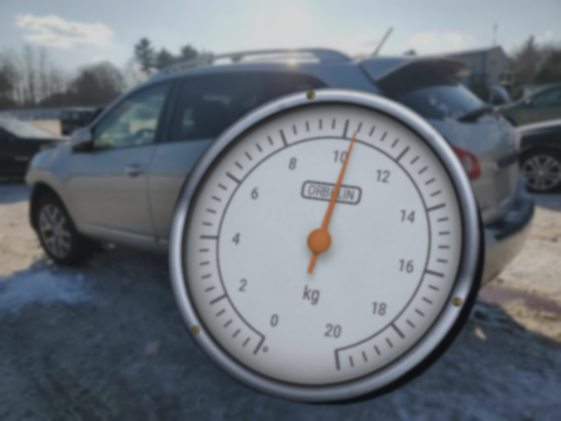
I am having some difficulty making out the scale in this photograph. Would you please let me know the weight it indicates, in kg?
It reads 10.4 kg
